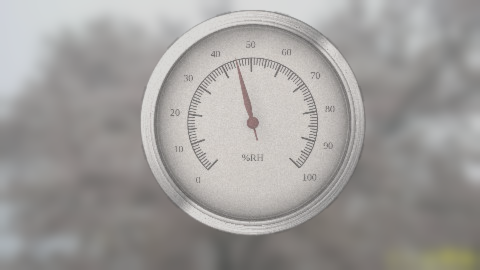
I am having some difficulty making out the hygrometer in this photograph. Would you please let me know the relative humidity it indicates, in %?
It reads 45 %
